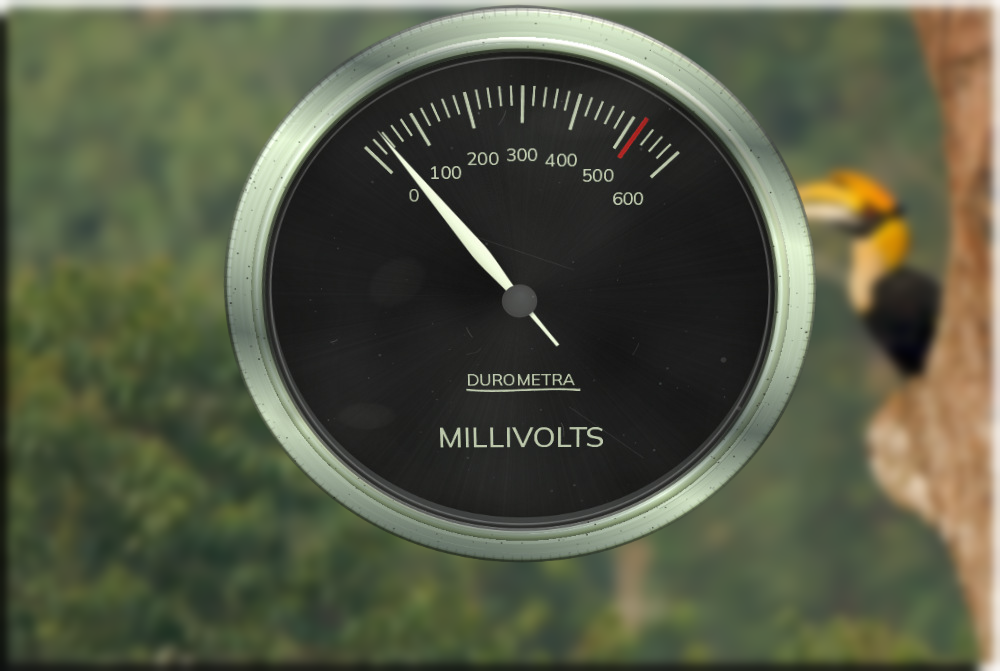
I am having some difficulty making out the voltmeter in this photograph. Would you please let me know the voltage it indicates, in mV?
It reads 40 mV
